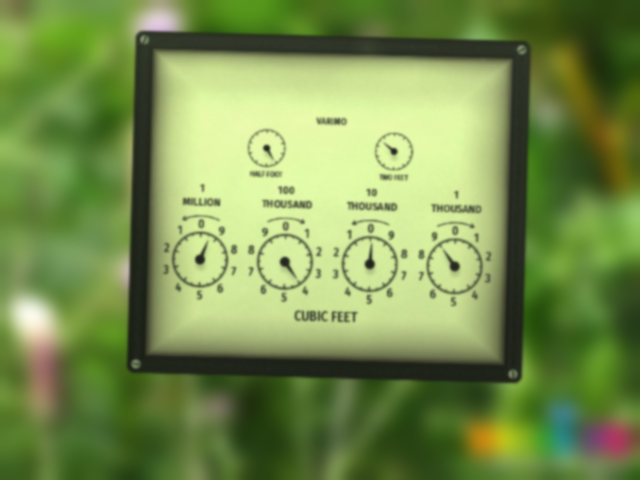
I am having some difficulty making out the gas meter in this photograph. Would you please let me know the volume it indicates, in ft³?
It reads 939900 ft³
